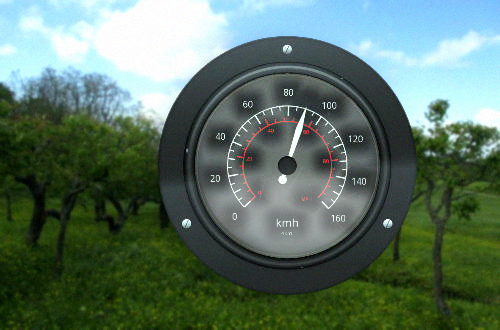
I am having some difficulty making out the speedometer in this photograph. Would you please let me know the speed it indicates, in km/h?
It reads 90 km/h
